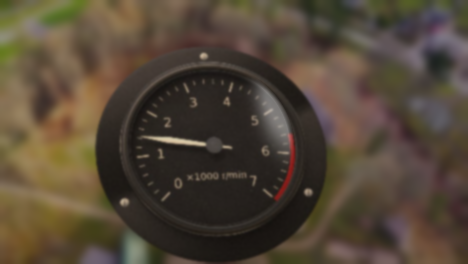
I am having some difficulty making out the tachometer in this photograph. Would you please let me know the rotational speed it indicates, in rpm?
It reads 1400 rpm
